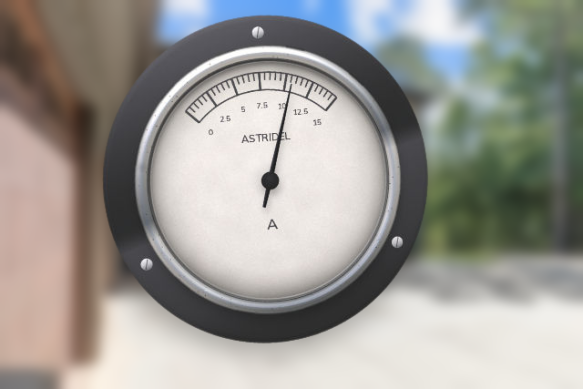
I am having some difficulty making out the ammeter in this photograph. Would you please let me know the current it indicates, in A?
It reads 10.5 A
